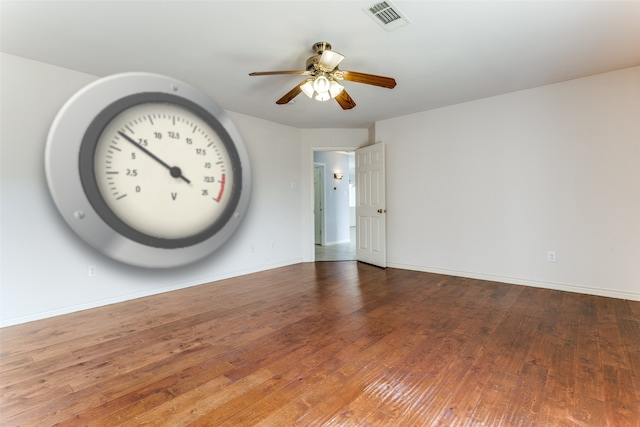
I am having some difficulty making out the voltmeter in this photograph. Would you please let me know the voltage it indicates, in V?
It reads 6.5 V
